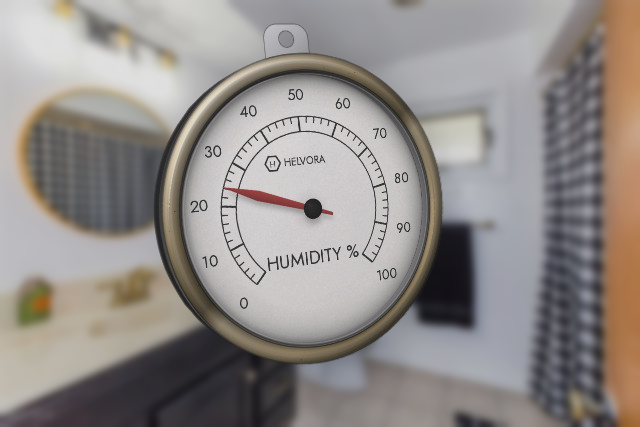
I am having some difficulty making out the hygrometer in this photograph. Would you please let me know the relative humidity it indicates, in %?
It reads 24 %
